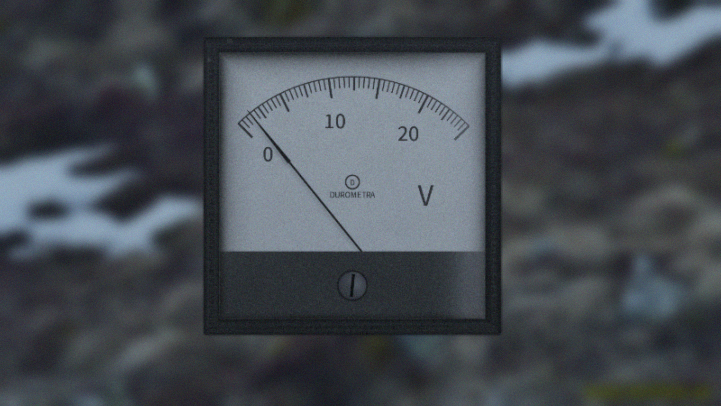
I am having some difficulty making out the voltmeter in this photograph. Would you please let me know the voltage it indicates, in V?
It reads 1.5 V
